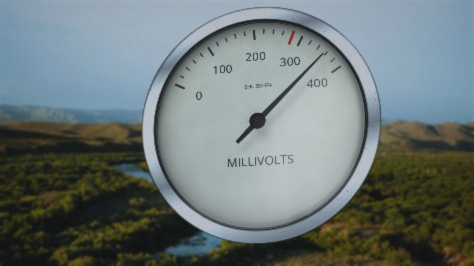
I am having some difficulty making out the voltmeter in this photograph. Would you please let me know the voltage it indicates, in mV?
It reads 360 mV
